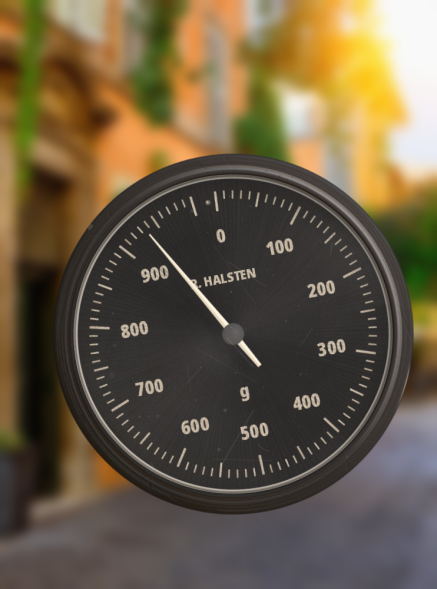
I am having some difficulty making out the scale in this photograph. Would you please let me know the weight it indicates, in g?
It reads 935 g
